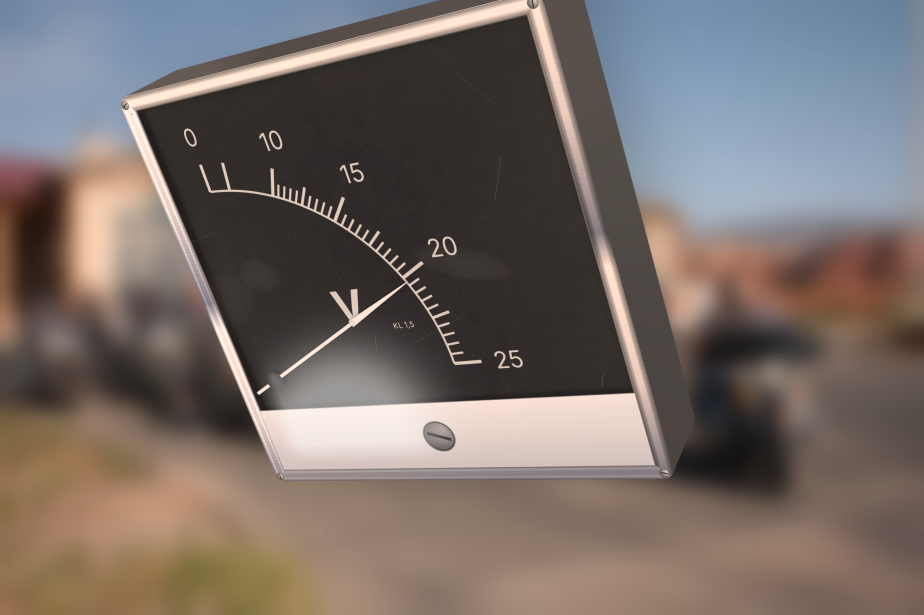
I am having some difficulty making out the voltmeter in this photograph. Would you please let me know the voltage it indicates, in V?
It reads 20.25 V
